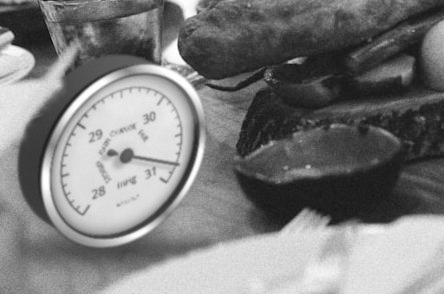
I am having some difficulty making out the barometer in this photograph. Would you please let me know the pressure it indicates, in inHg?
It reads 30.8 inHg
